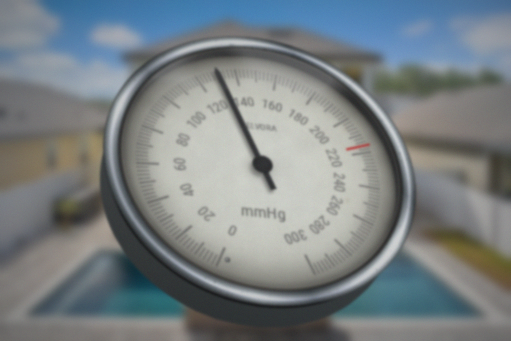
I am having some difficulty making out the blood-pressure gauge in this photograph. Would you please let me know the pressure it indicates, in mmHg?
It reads 130 mmHg
